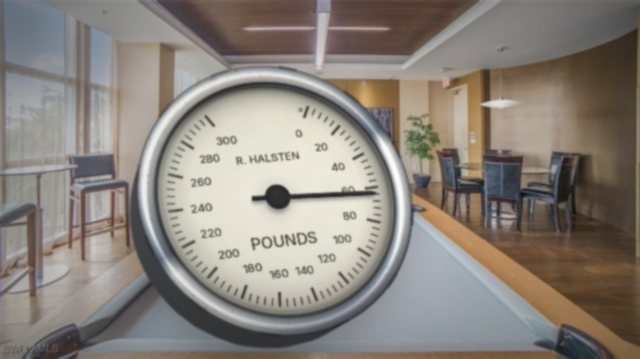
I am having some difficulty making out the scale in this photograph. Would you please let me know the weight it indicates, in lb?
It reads 64 lb
